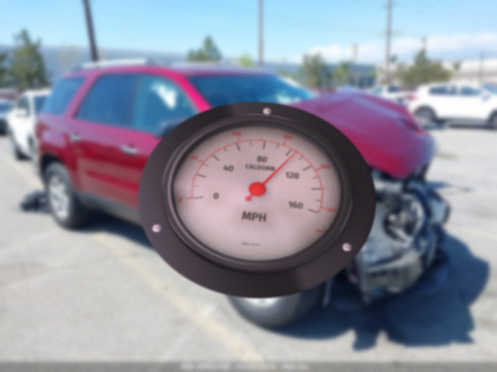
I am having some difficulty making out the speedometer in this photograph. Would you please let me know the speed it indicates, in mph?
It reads 105 mph
